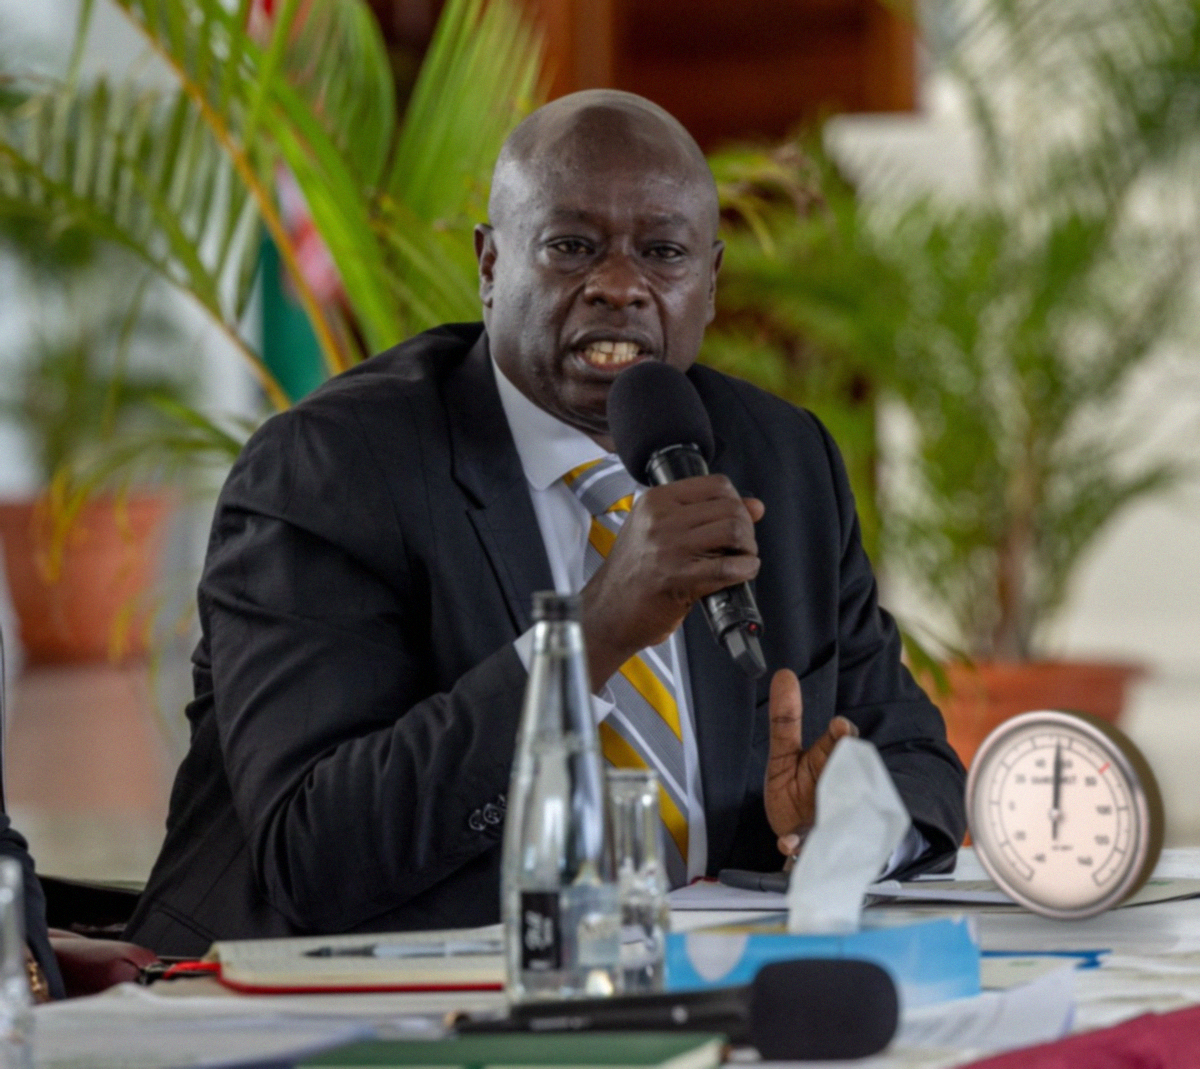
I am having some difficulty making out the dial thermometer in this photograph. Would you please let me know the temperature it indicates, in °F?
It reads 55 °F
